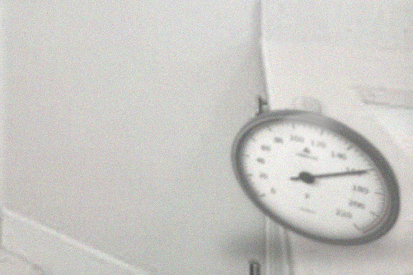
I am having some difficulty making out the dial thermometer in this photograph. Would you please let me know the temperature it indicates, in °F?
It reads 160 °F
